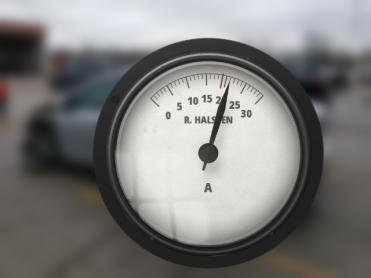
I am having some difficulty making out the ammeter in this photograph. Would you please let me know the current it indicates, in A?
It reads 21 A
